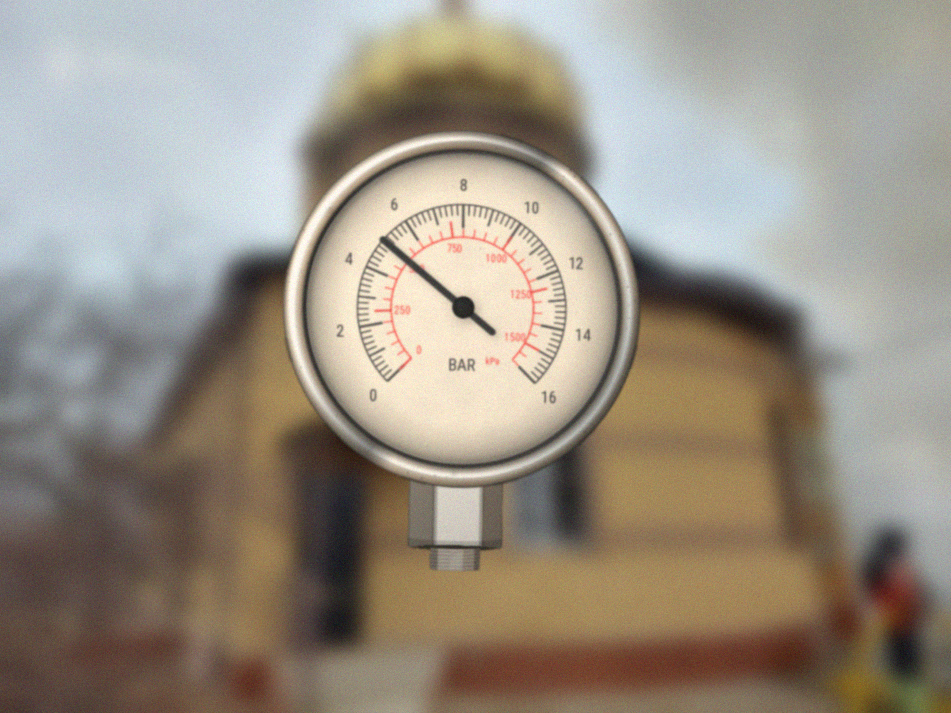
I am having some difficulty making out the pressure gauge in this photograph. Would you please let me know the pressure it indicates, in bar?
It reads 5 bar
